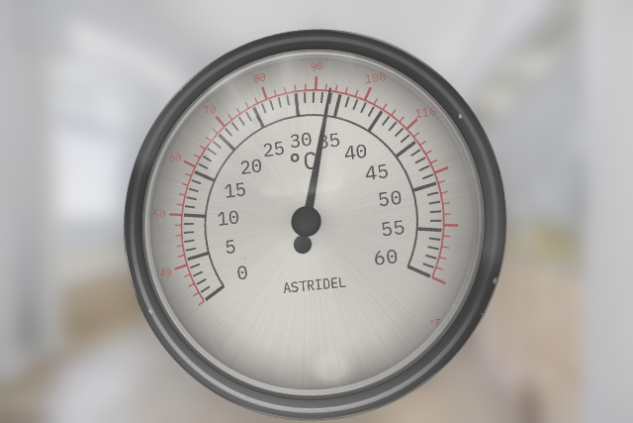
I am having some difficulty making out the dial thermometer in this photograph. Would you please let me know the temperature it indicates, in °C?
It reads 34 °C
